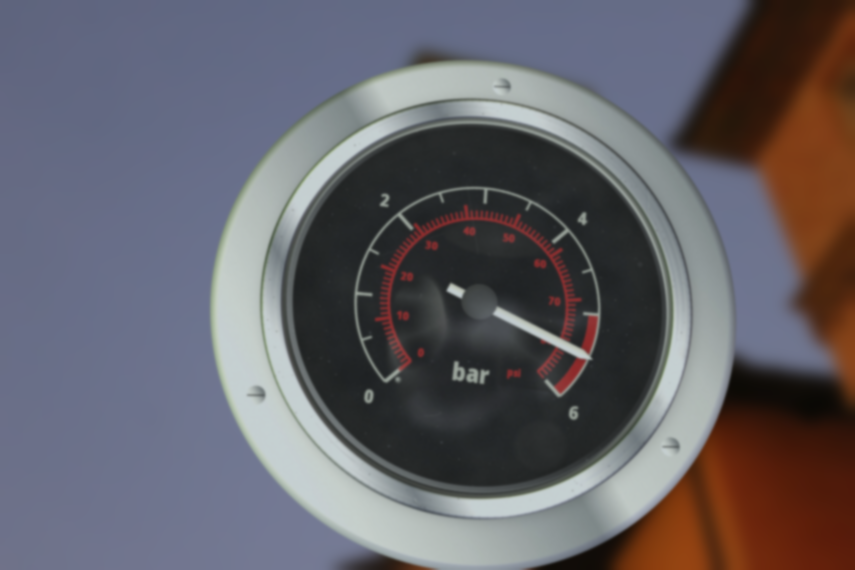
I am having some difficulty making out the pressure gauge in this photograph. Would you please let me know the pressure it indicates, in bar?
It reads 5.5 bar
